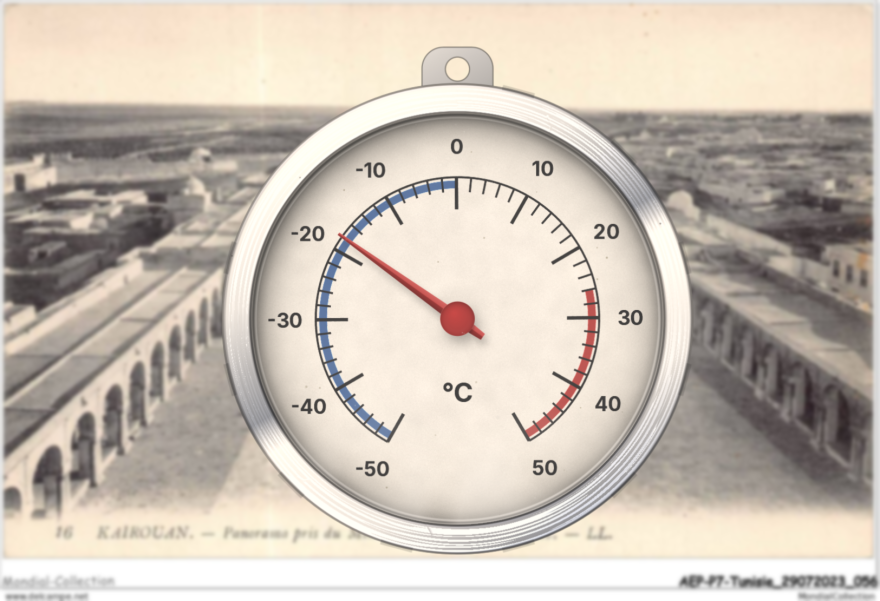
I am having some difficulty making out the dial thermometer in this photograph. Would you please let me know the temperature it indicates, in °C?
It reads -18 °C
